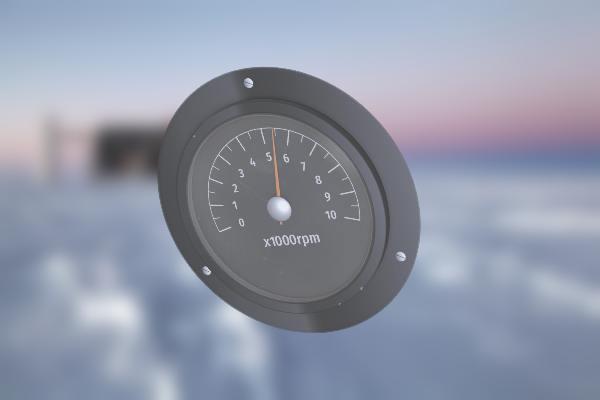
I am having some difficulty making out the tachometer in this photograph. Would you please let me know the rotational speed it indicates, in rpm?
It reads 5500 rpm
